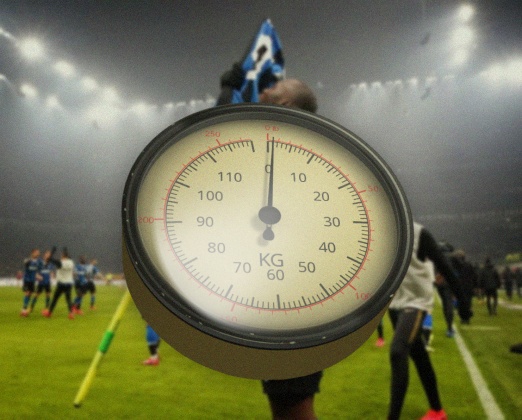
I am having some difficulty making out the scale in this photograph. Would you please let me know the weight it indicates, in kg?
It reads 1 kg
